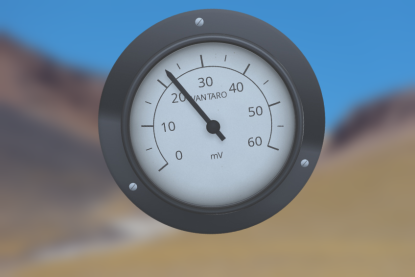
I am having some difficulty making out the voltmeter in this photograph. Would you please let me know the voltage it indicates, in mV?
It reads 22.5 mV
